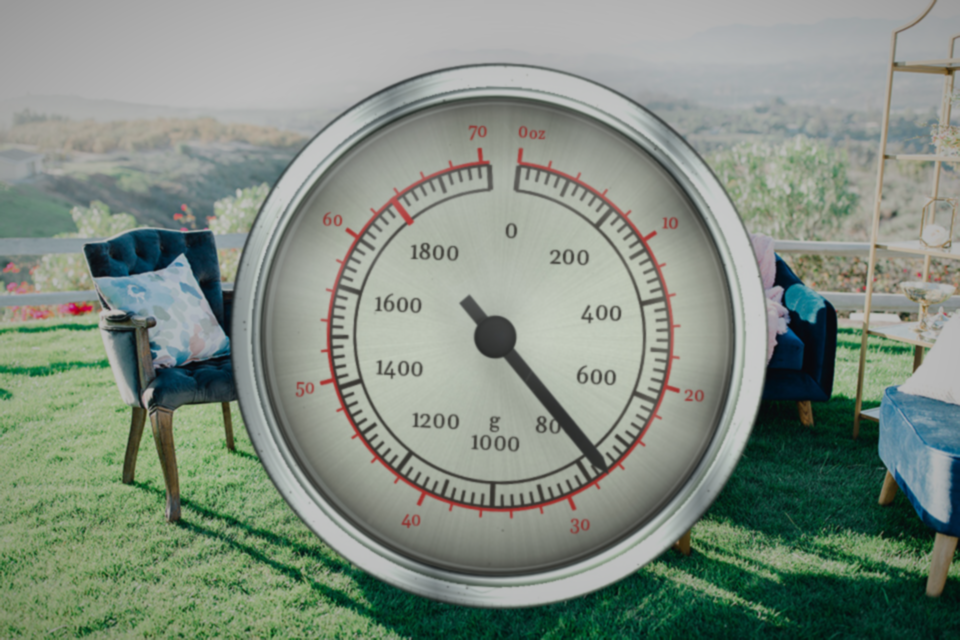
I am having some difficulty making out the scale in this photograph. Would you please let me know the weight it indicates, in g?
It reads 760 g
